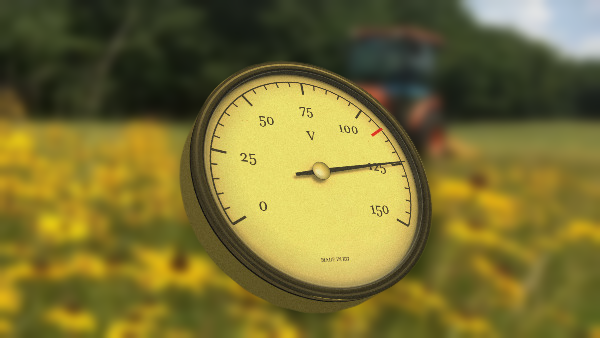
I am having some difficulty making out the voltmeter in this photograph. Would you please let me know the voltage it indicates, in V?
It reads 125 V
